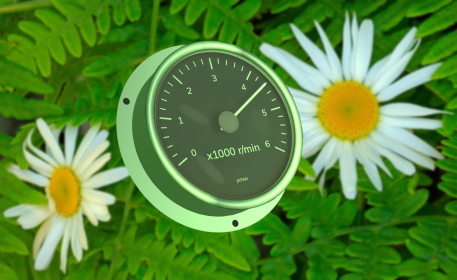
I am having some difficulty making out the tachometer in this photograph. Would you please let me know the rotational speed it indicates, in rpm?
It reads 4400 rpm
